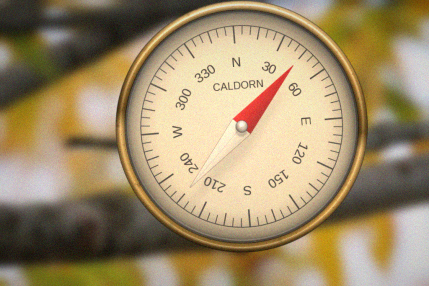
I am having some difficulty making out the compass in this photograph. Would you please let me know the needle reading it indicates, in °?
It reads 45 °
